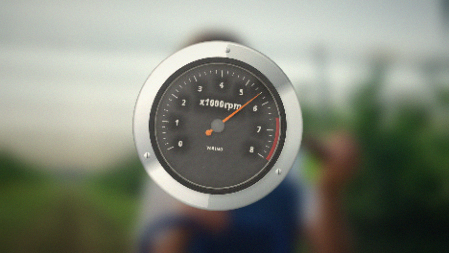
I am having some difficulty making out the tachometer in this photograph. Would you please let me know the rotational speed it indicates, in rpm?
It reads 5600 rpm
